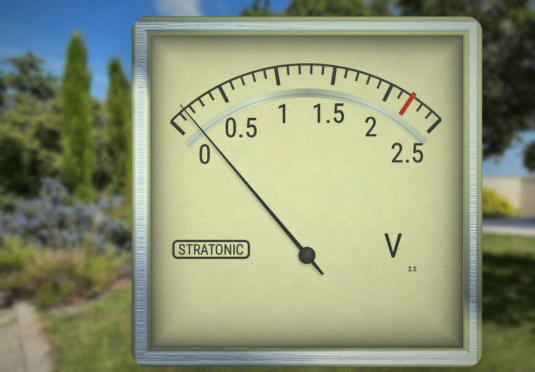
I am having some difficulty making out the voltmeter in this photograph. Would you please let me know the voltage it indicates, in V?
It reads 0.15 V
